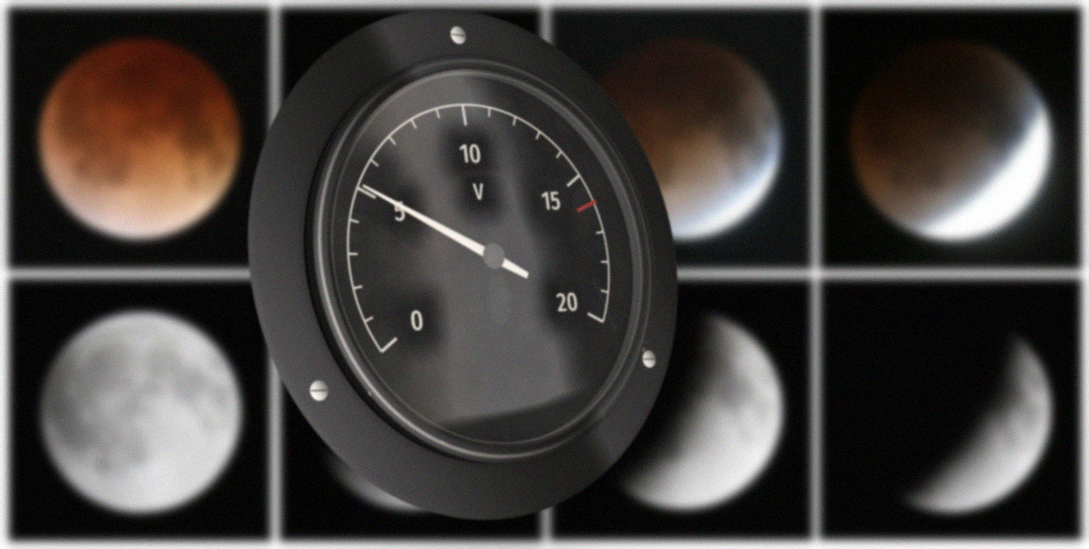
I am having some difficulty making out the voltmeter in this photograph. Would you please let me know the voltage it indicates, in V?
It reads 5 V
